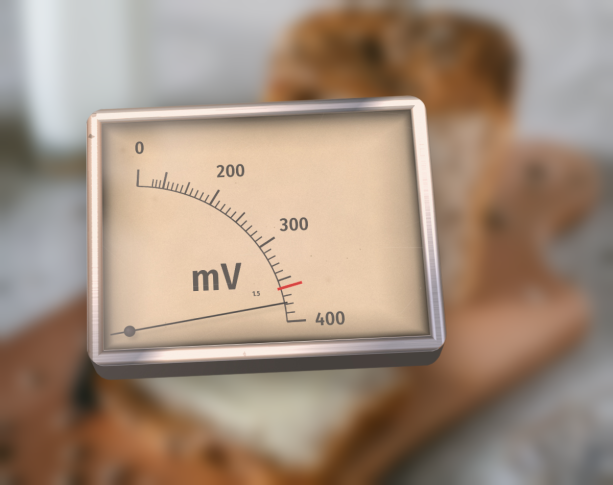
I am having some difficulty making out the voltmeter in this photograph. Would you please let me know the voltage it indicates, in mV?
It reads 380 mV
